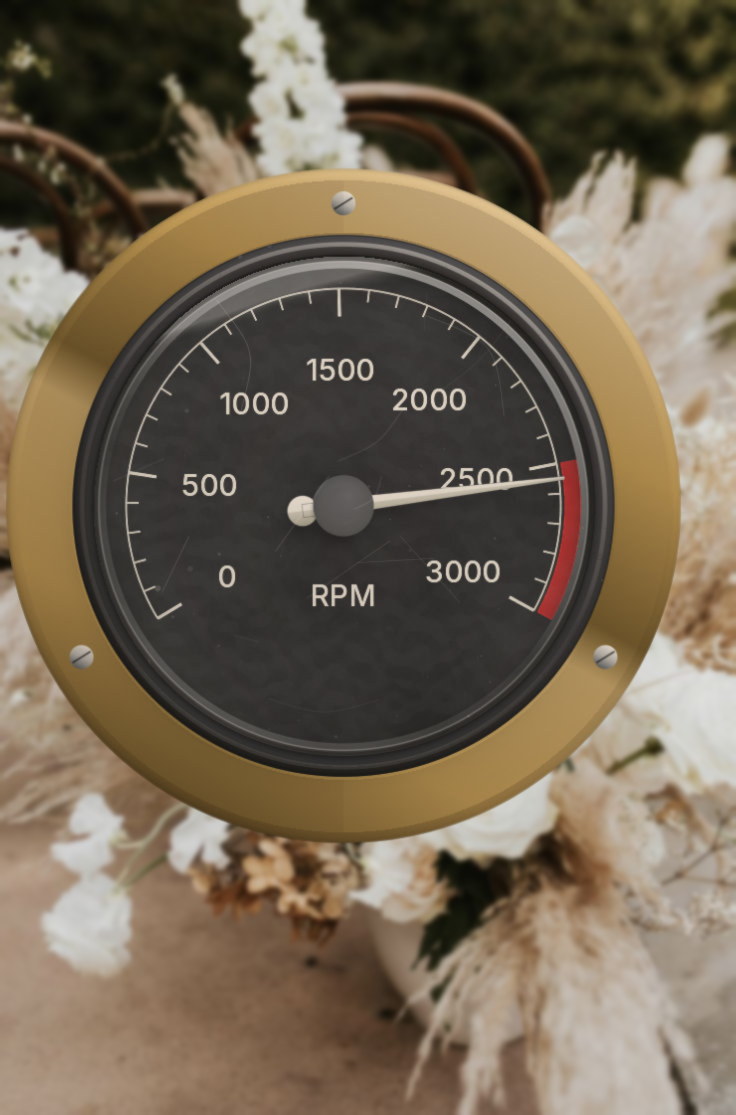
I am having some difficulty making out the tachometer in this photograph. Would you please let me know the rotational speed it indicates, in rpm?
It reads 2550 rpm
